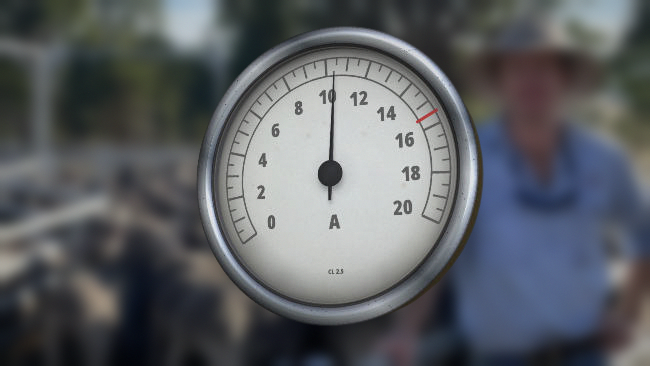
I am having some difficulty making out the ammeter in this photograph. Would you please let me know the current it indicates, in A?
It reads 10.5 A
